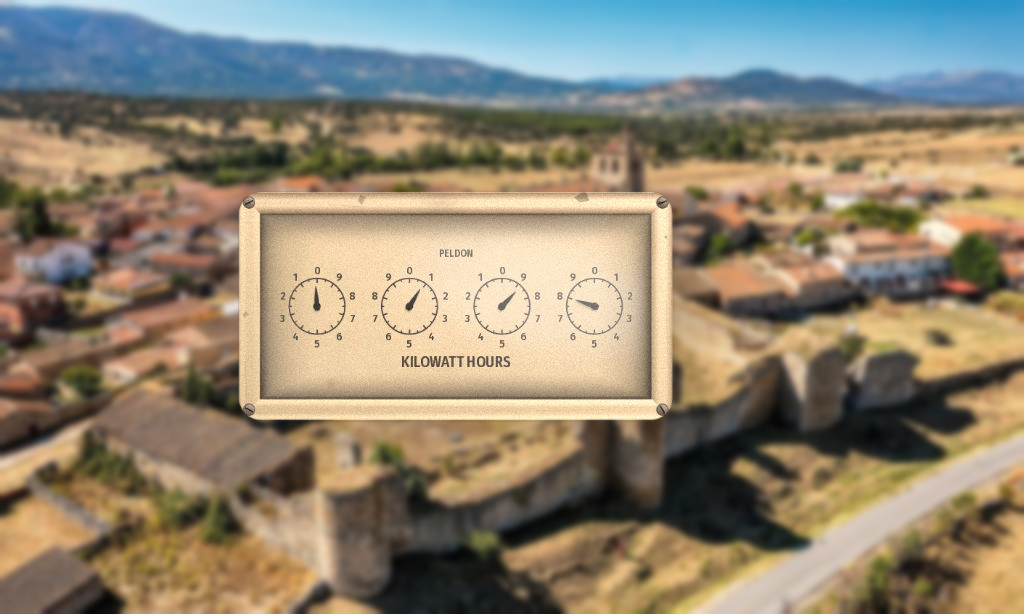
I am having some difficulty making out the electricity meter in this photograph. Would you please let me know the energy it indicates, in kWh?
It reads 88 kWh
